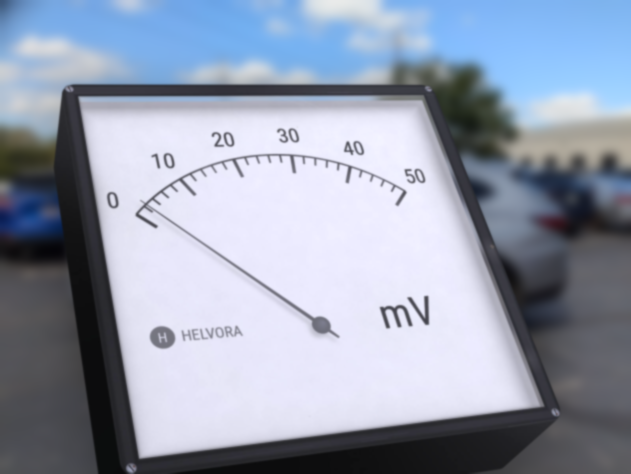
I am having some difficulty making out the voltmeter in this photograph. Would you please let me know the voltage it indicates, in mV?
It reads 2 mV
